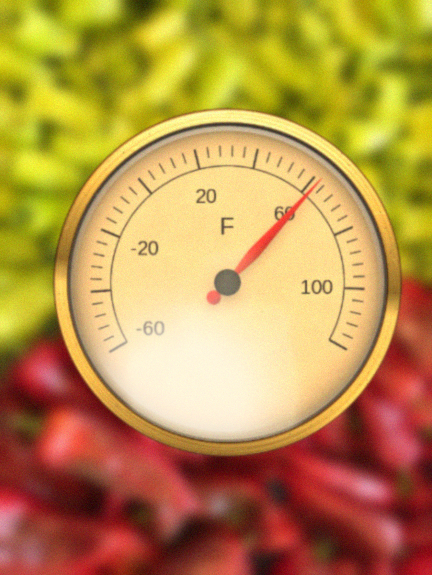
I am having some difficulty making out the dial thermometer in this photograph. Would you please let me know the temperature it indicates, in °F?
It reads 62 °F
